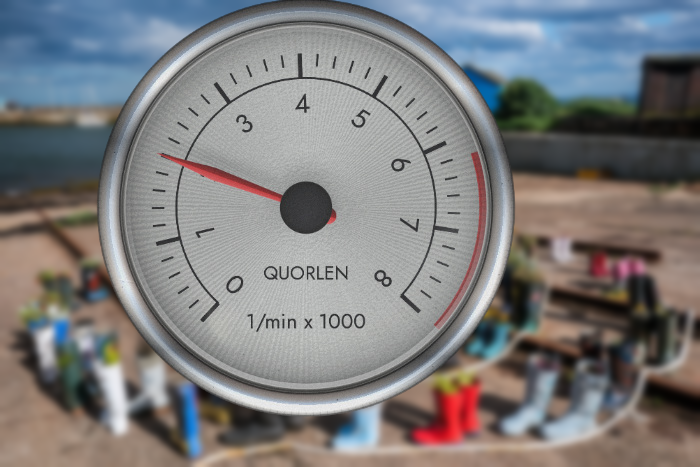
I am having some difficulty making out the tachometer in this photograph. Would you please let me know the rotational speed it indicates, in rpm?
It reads 2000 rpm
